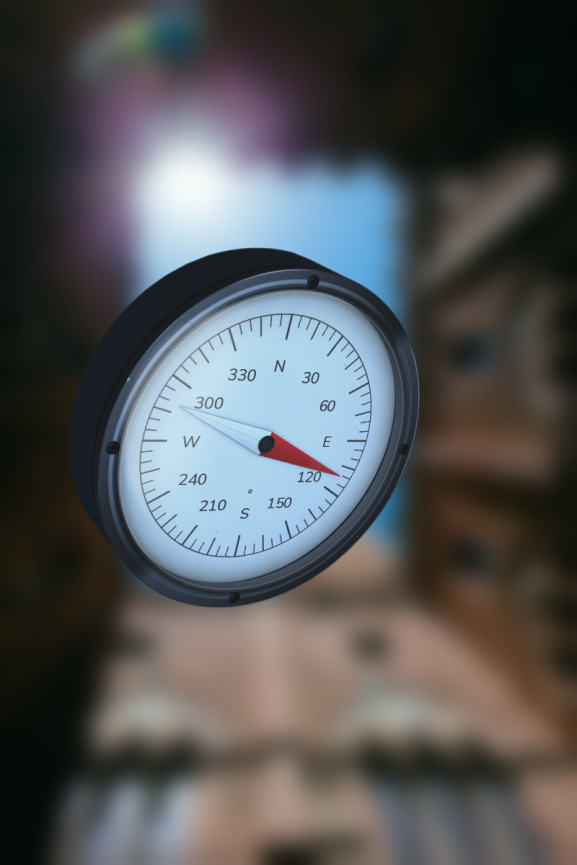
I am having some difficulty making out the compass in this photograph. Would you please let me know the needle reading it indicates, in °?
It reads 110 °
